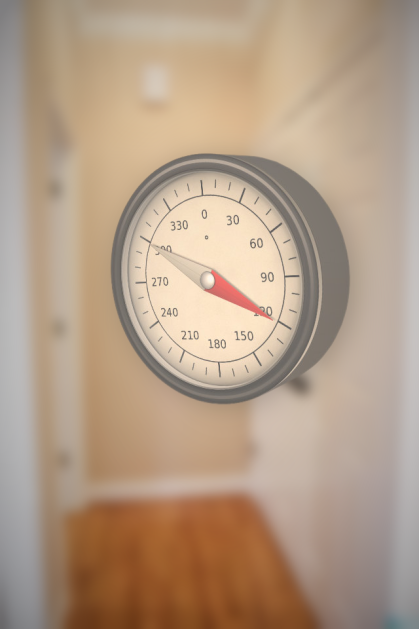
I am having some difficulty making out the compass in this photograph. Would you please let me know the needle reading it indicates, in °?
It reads 120 °
